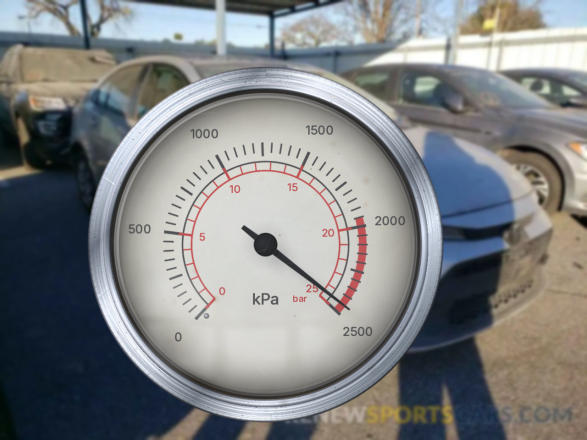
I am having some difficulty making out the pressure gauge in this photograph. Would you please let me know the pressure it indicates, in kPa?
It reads 2450 kPa
